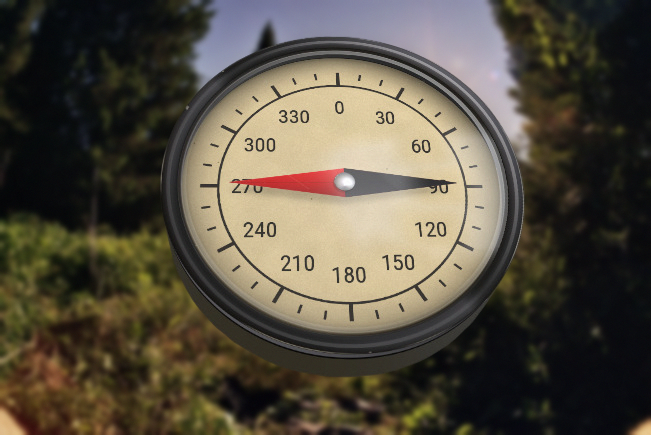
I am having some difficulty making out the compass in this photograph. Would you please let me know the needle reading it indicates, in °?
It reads 270 °
